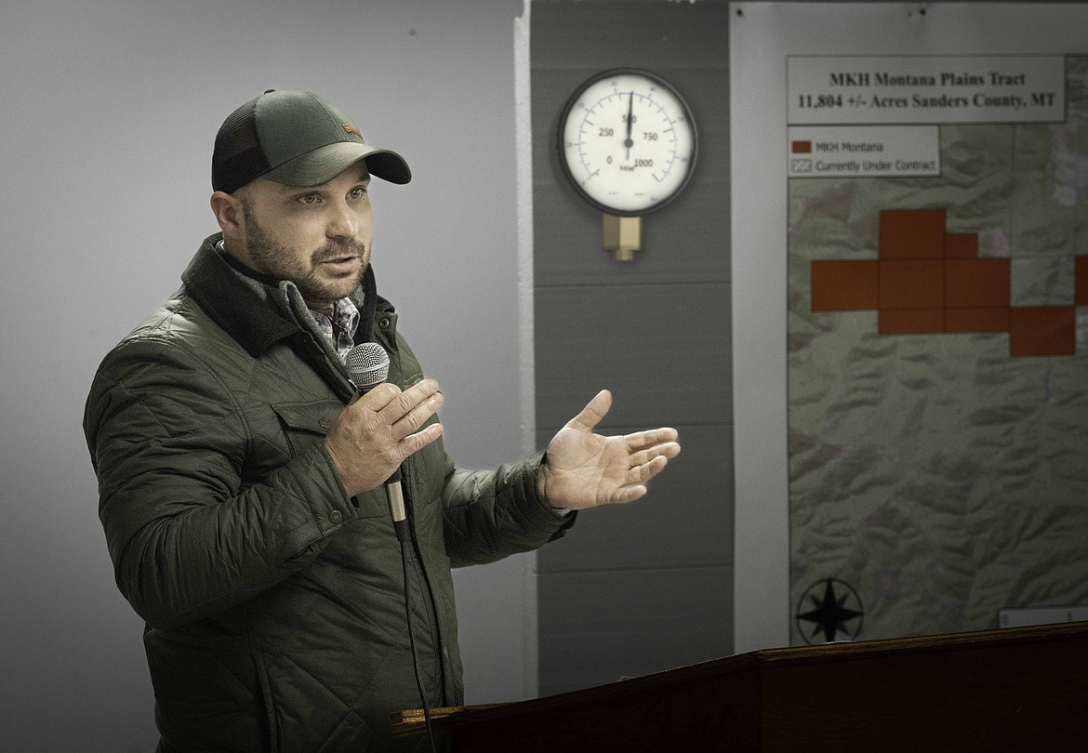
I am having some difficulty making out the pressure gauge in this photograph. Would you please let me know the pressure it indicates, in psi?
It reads 500 psi
